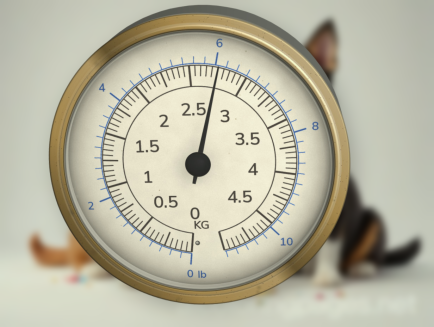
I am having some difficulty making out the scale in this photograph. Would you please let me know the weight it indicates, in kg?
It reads 2.75 kg
